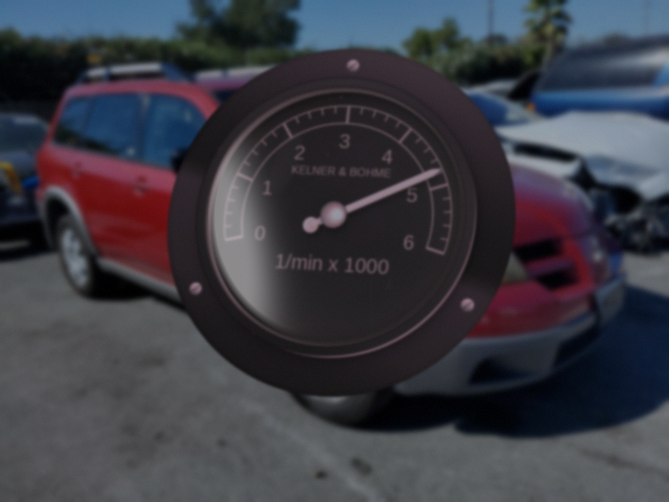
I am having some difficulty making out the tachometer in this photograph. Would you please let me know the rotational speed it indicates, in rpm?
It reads 4800 rpm
